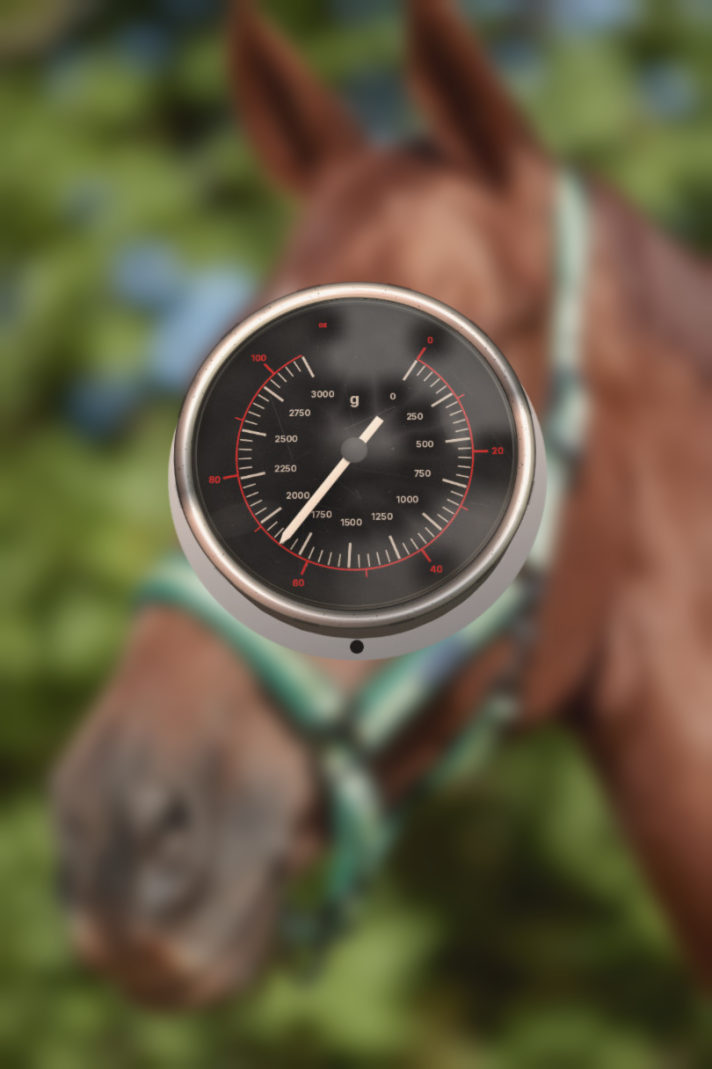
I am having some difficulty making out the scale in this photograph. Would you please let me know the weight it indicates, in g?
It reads 1850 g
